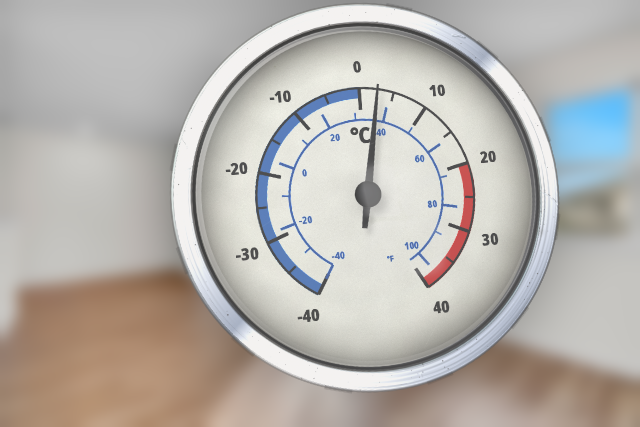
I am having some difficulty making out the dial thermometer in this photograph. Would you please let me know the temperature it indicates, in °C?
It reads 2.5 °C
